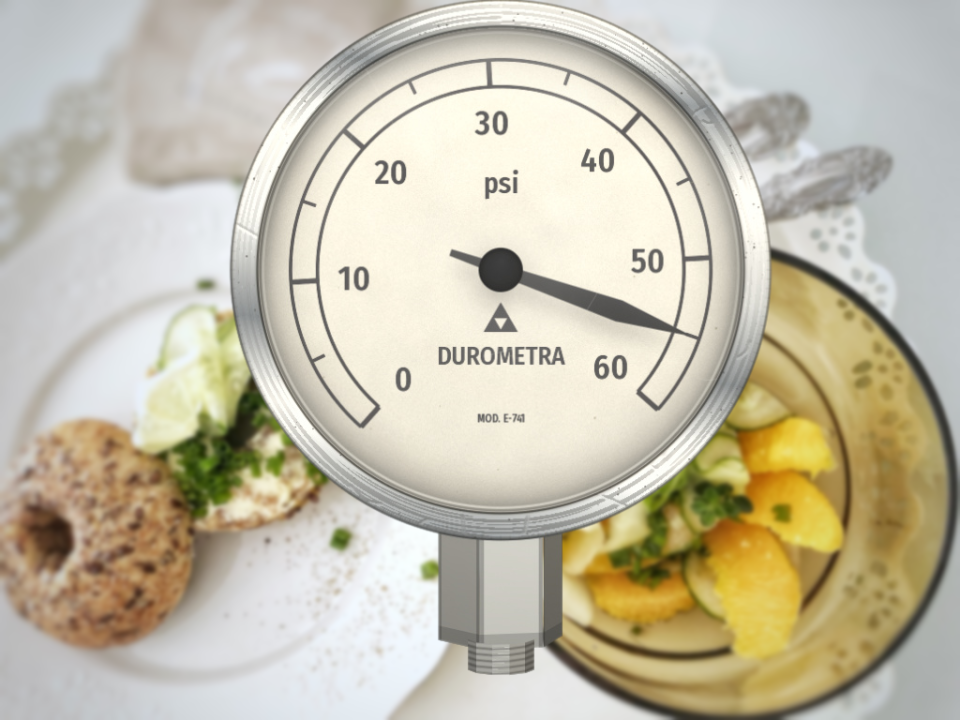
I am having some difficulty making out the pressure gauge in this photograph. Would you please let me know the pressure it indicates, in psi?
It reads 55 psi
